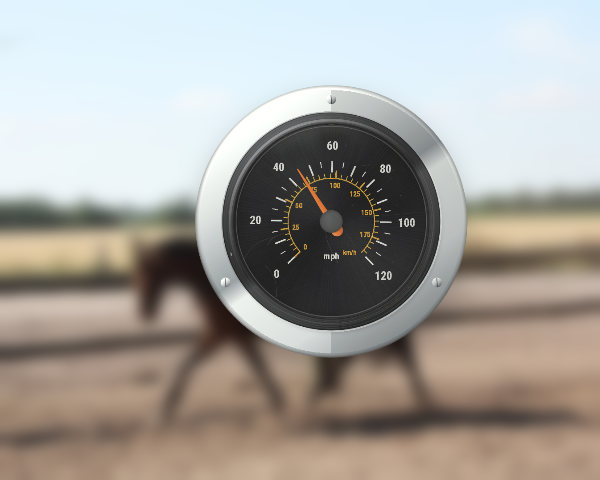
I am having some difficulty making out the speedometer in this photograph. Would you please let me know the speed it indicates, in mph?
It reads 45 mph
